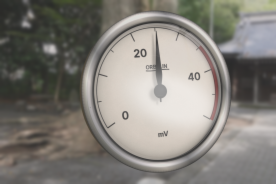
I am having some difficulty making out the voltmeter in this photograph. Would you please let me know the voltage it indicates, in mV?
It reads 25 mV
